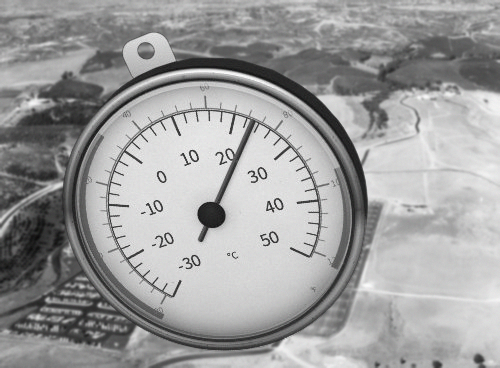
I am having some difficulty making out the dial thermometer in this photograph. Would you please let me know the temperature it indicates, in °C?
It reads 23 °C
